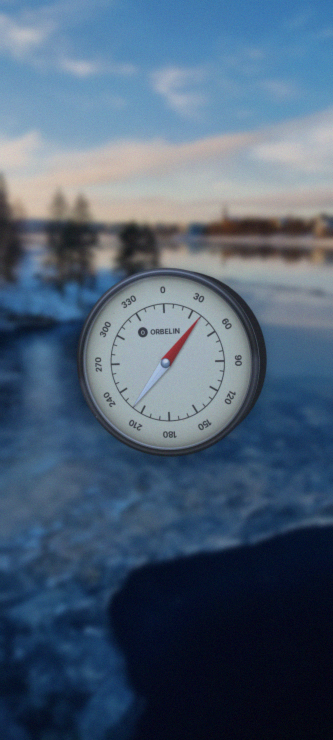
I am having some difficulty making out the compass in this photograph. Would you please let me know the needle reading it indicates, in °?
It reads 40 °
